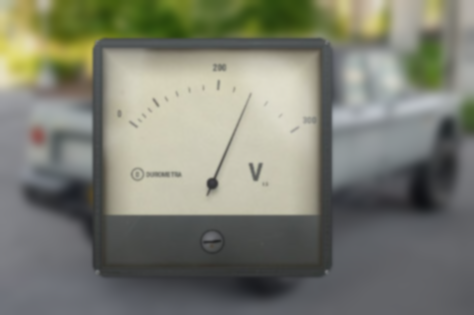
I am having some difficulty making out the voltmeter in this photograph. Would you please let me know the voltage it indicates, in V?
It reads 240 V
